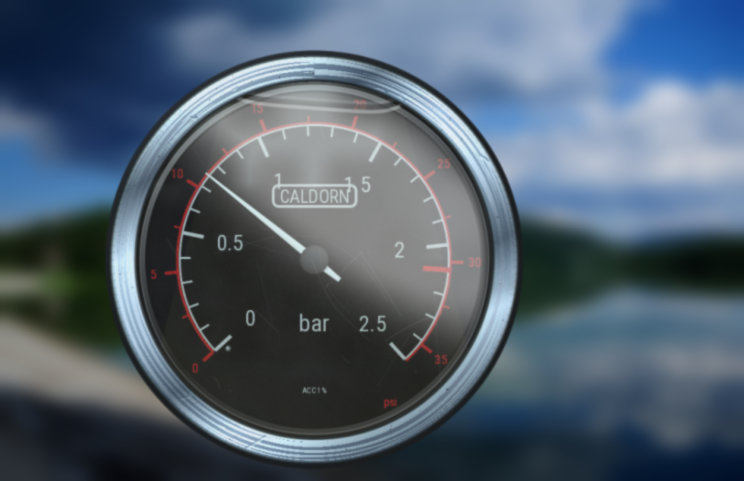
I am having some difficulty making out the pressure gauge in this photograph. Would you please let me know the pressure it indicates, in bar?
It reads 0.75 bar
